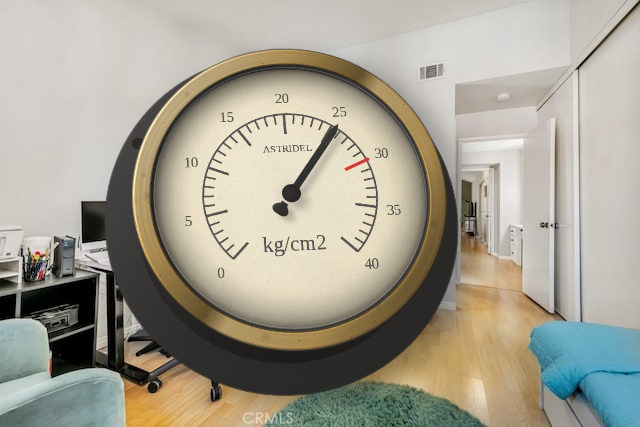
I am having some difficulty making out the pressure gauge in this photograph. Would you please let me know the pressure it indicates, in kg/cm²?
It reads 25.5 kg/cm²
